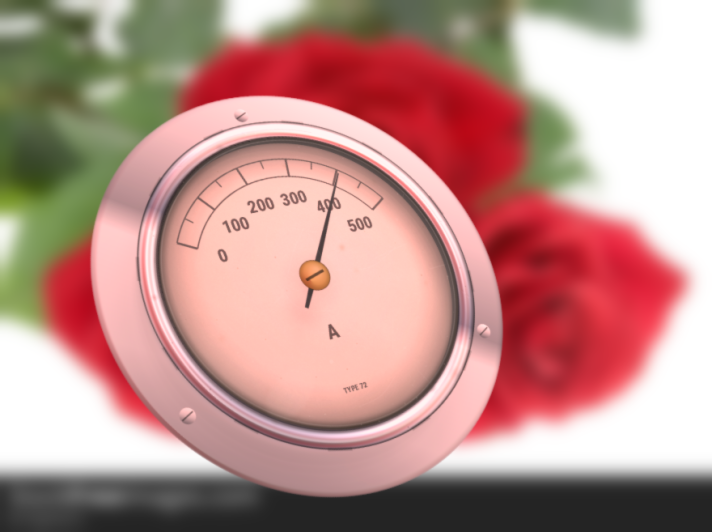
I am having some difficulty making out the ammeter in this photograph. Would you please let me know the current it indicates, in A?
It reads 400 A
